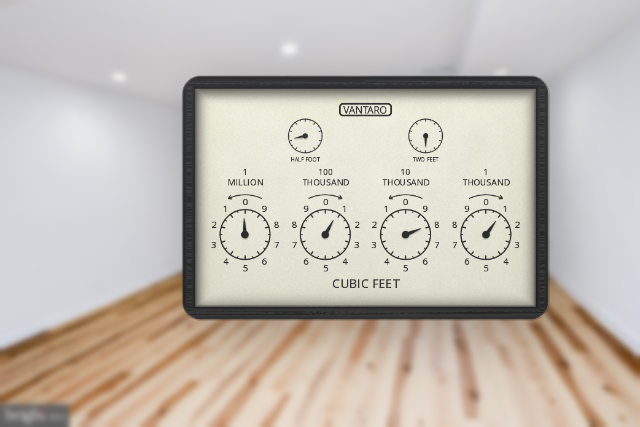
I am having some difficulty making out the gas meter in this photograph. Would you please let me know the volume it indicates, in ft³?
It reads 8100 ft³
